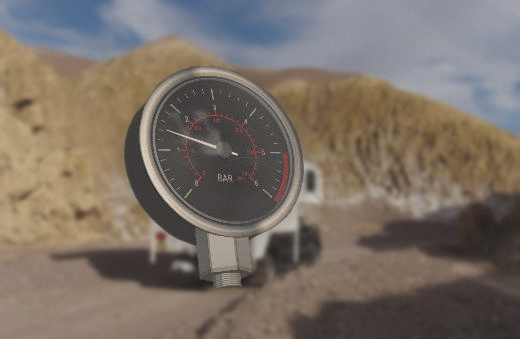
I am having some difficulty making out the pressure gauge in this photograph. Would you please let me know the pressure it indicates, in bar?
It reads 1.4 bar
